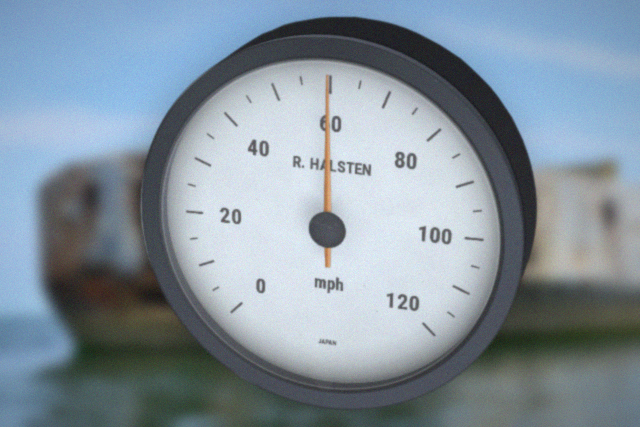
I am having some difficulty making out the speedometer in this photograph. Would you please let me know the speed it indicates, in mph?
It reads 60 mph
